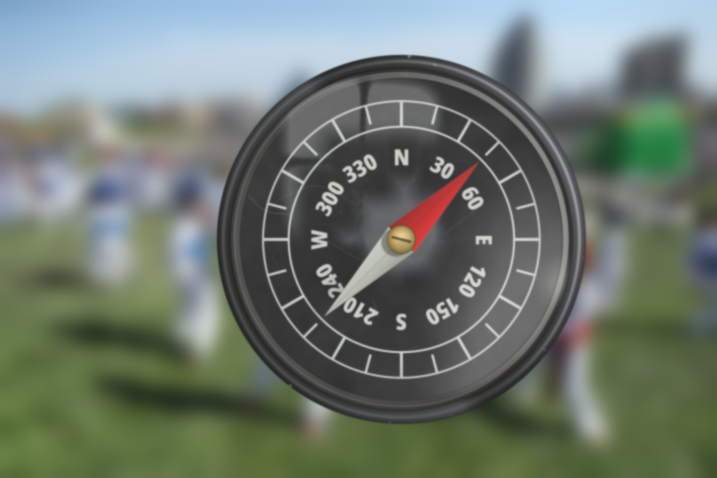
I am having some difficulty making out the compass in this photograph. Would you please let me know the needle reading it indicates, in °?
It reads 45 °
